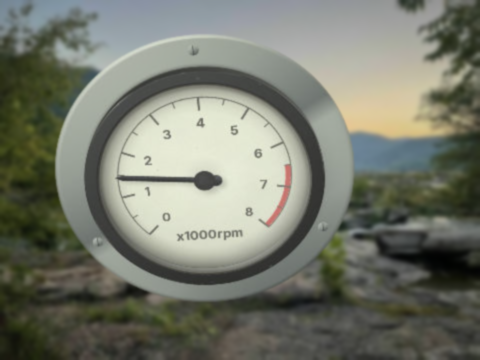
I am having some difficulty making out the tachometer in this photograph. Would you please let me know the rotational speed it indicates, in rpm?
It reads 1500 rpm
